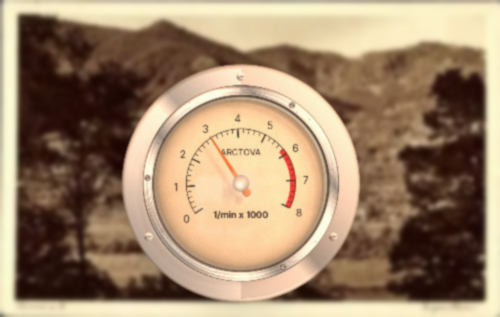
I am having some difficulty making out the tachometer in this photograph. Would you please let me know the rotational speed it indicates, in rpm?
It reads 3000 rpm
